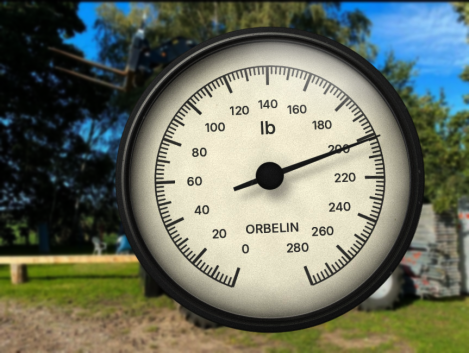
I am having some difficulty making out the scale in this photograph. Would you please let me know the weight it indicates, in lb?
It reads 202 lb
